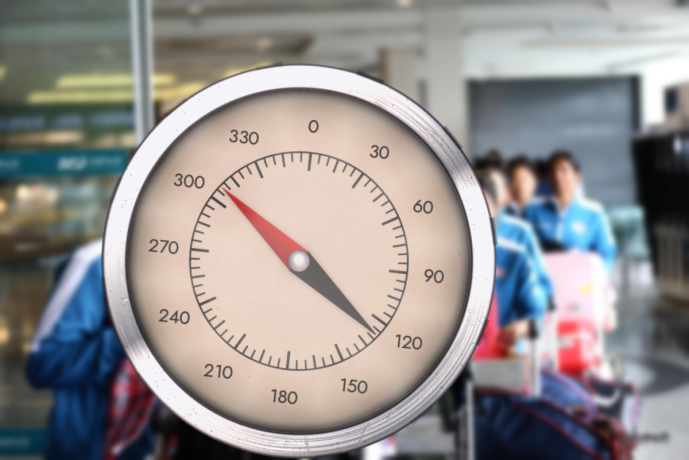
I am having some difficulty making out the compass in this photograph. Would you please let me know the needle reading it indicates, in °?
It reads 307.5 °
